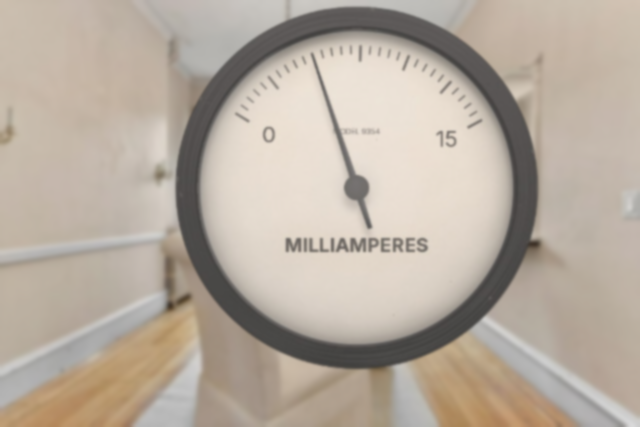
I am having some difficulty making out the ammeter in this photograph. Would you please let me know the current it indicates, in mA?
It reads 5 mA
